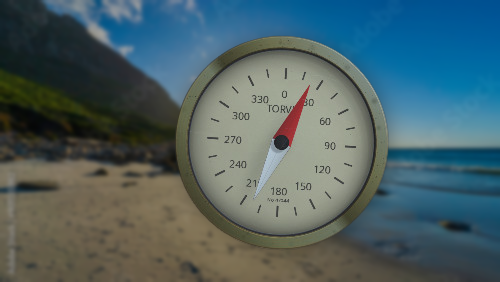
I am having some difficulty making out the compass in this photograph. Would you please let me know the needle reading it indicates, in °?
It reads 22.5 °
